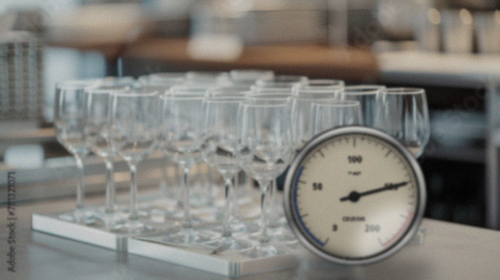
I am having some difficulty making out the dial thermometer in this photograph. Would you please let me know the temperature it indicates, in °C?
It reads 150 °C
